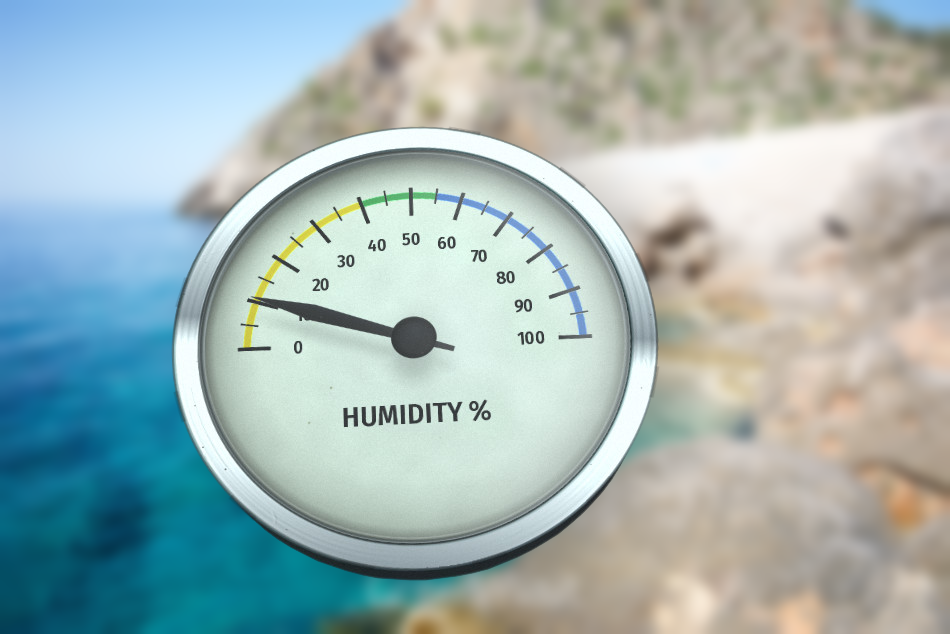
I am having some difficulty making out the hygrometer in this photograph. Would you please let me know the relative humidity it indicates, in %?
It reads 10 %
